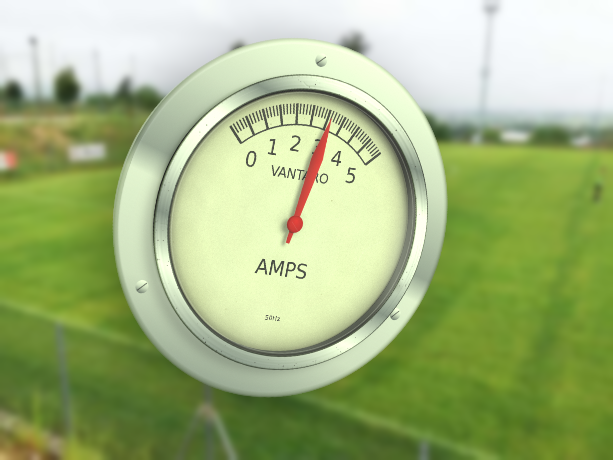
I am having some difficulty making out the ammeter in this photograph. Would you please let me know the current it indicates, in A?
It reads 3 A
